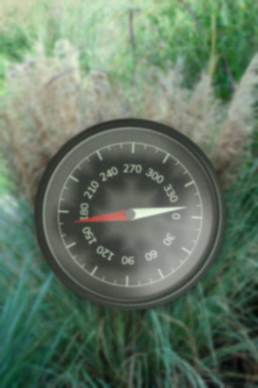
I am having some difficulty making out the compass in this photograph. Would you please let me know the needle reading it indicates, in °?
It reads 170 °
